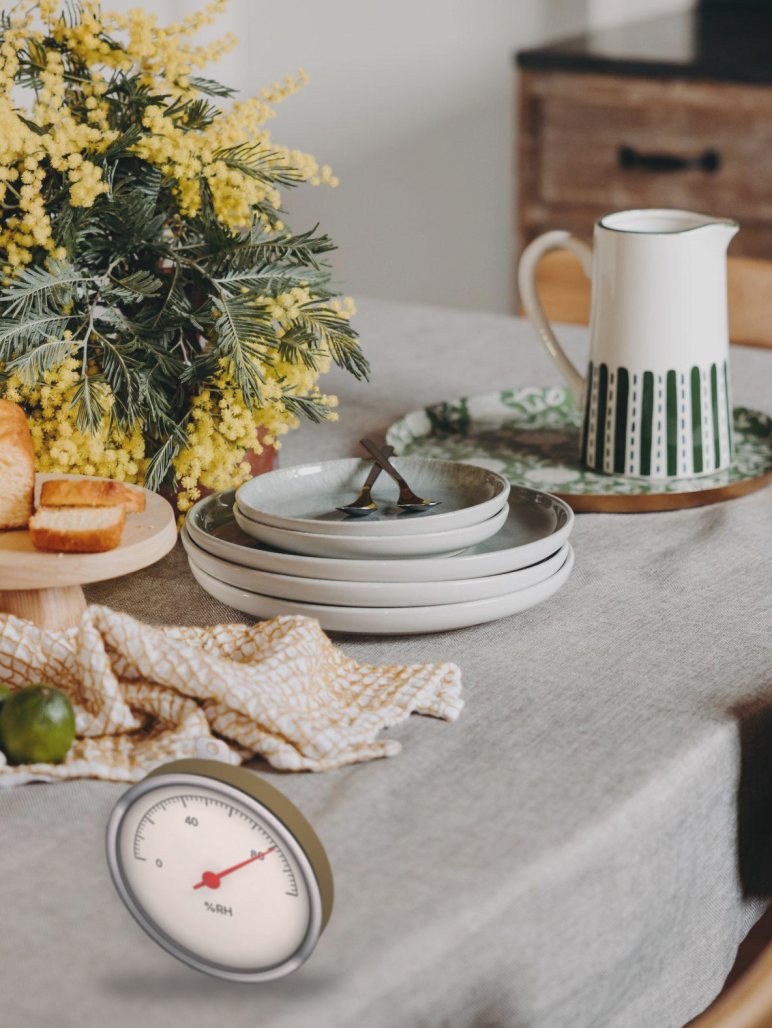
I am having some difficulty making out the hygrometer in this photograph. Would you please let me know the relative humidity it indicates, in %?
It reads 80 %
